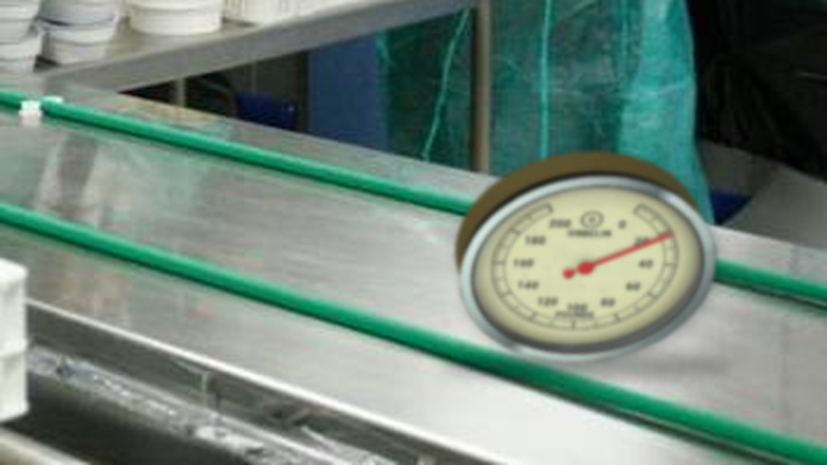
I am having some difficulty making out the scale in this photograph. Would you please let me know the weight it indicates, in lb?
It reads 20 lb
